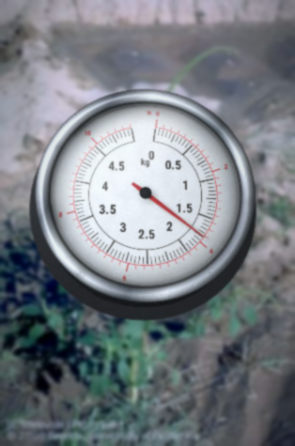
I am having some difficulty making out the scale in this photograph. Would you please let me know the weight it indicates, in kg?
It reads 1.75 kg
